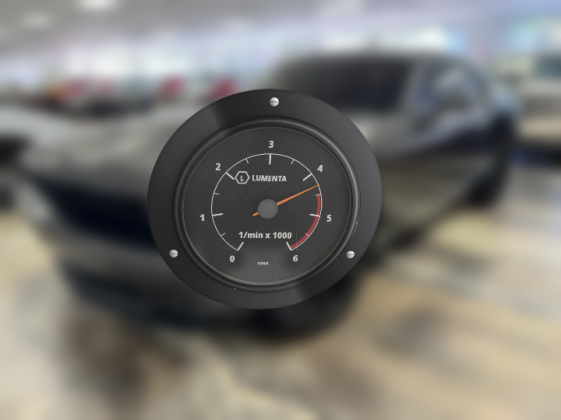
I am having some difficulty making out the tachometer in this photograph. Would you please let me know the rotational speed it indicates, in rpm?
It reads 4250 rpm
